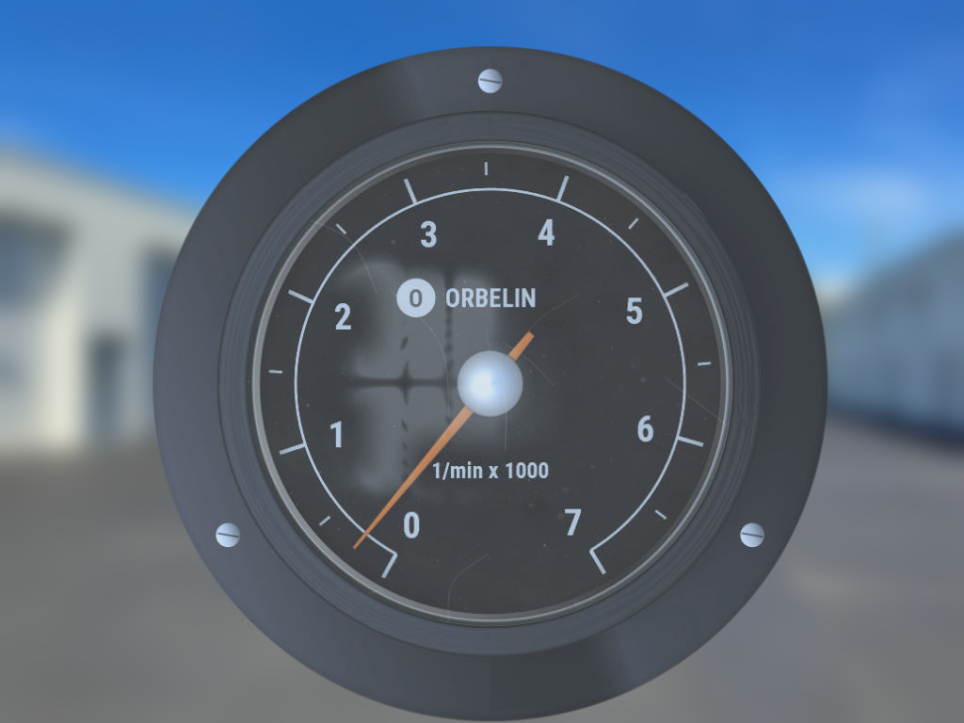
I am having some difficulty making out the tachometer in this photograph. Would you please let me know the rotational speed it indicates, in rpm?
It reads 250 rpm
